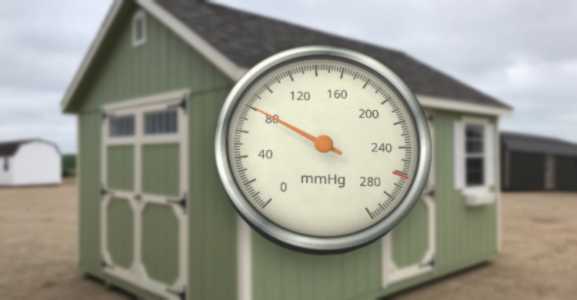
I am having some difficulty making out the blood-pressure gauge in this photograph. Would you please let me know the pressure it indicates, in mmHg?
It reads 80 mmHg
